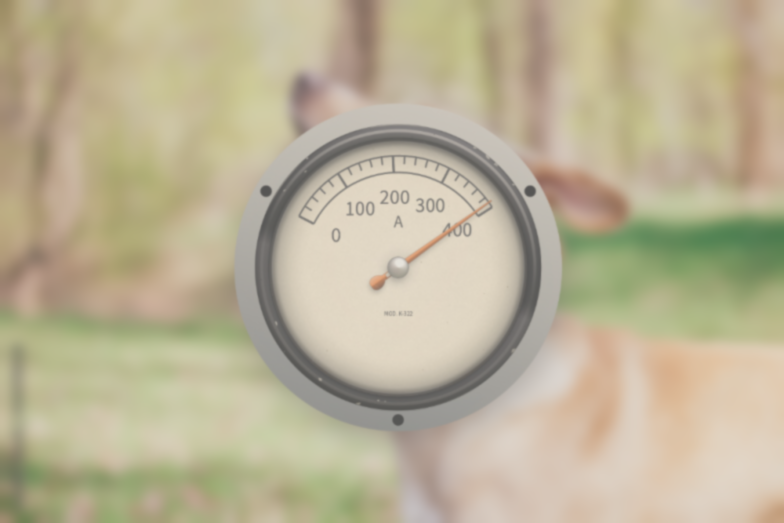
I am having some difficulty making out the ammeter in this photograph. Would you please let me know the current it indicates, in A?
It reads 390 A
